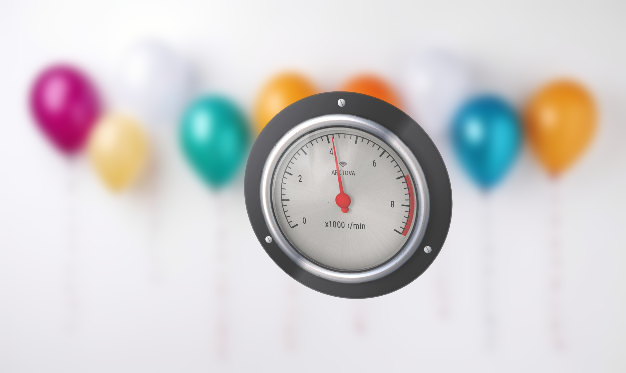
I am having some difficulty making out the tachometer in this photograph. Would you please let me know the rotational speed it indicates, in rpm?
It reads 4200 rpm
